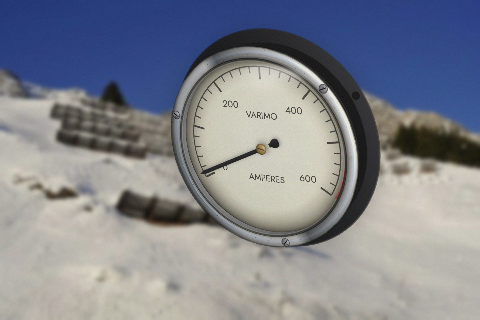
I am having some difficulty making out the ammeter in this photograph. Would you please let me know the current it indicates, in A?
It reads 10 A
